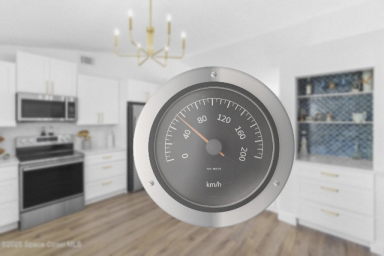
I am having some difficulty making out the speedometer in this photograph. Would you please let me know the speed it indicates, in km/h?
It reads 55 km/h
